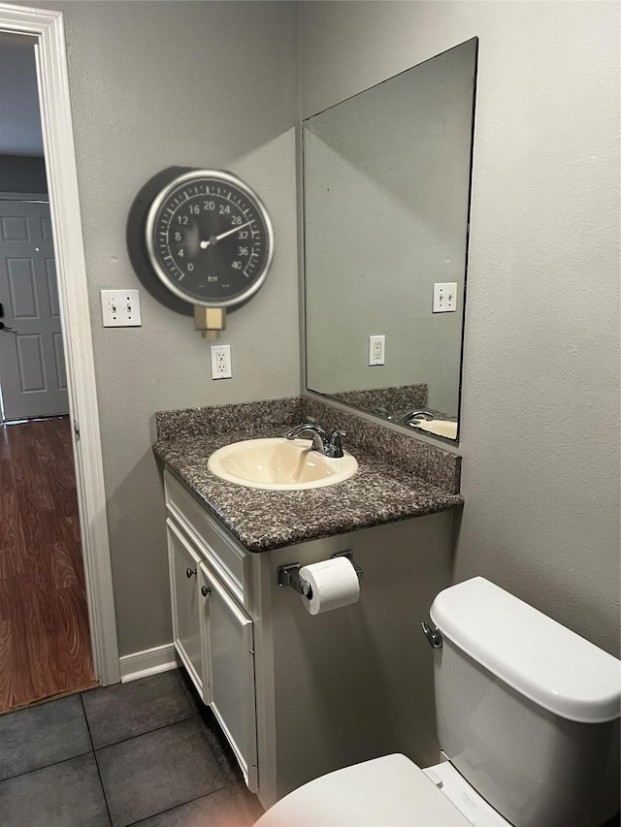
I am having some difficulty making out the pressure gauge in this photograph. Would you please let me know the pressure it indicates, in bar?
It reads 30 bar
